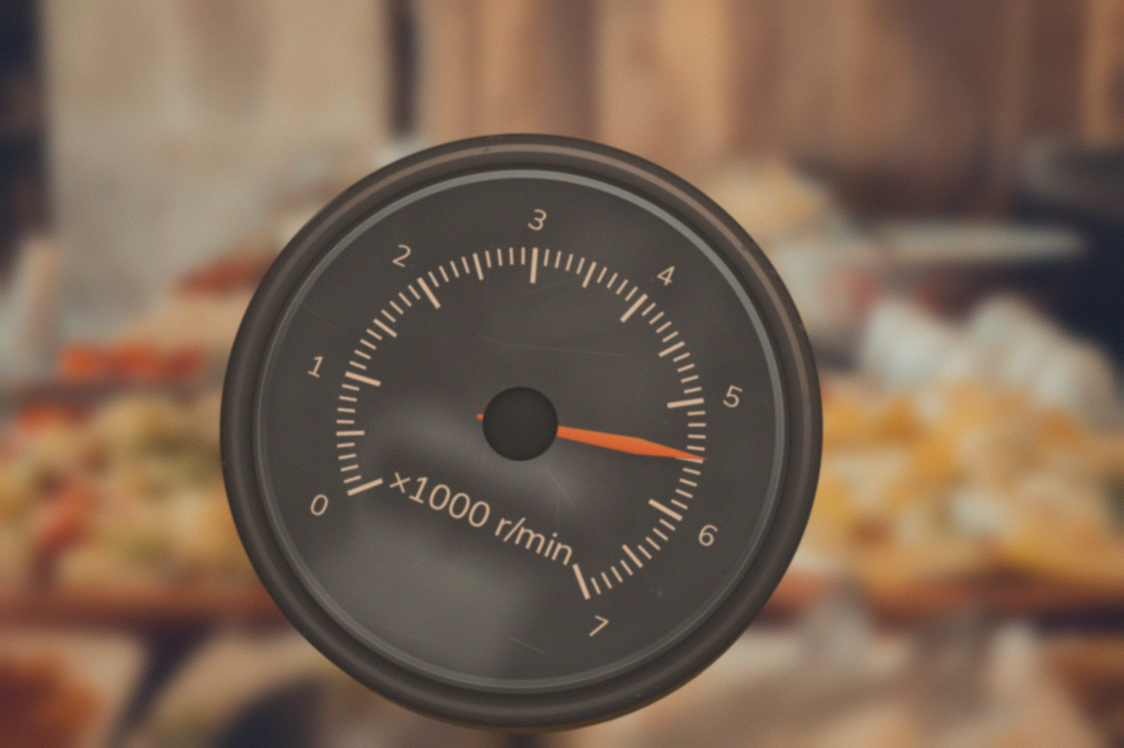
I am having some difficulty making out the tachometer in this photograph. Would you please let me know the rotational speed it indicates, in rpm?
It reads 5500 rpm
